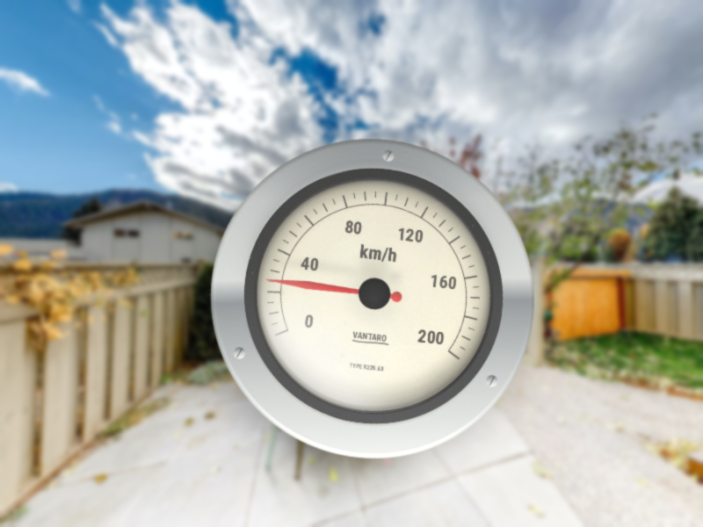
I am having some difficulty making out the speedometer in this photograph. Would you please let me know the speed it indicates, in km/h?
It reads 25 km/h
